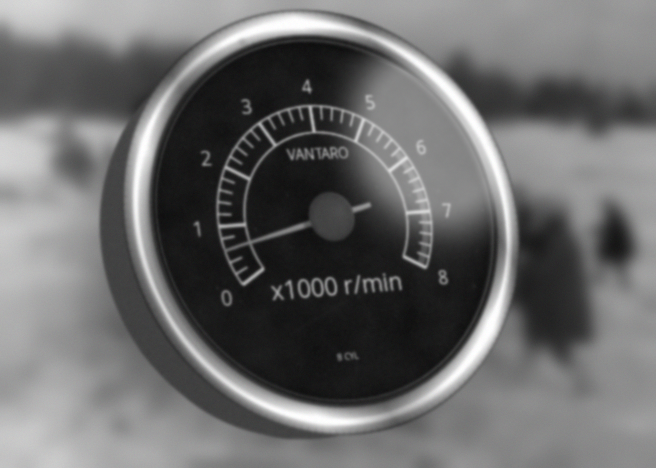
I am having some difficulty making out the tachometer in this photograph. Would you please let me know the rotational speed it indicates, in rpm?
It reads 600 rpm
